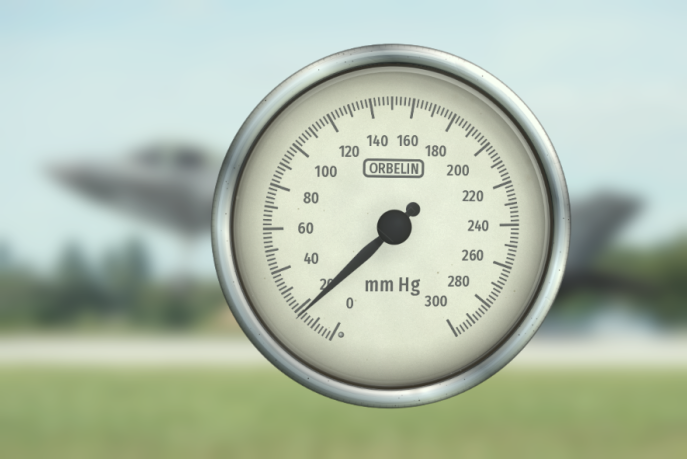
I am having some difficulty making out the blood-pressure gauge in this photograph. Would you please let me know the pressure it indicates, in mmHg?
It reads 18 mmHg
